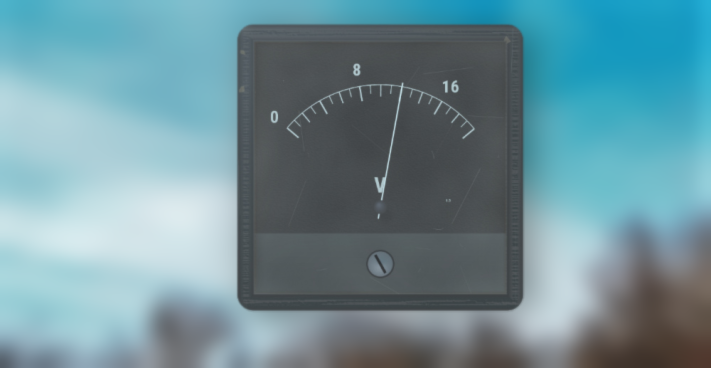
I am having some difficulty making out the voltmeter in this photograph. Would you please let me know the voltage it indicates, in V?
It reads 12 V
